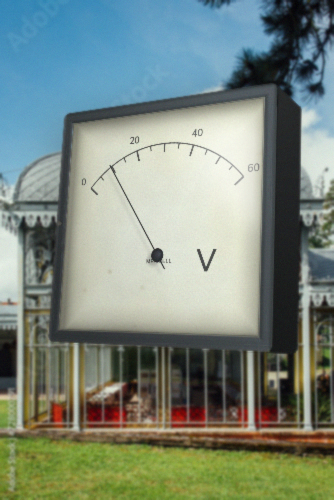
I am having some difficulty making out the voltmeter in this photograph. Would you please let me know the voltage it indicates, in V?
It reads 10 V
